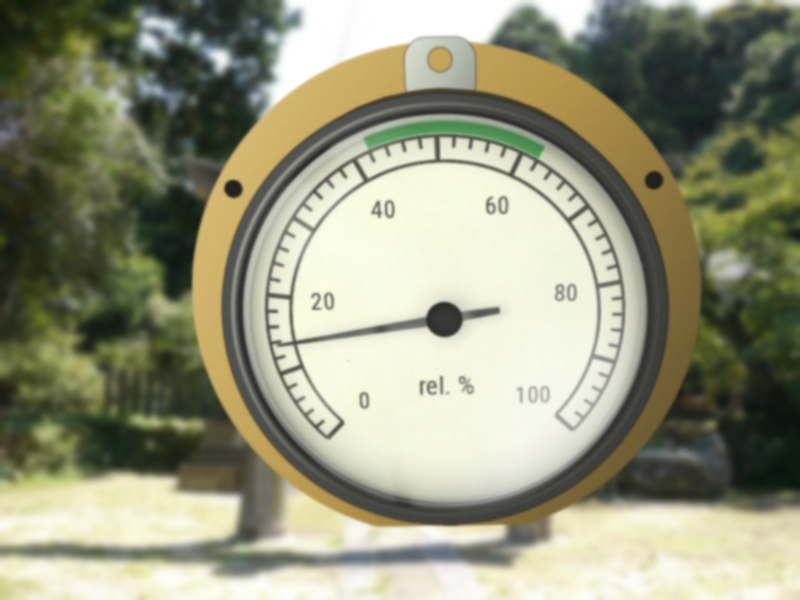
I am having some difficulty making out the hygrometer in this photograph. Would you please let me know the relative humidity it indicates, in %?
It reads 14 %
